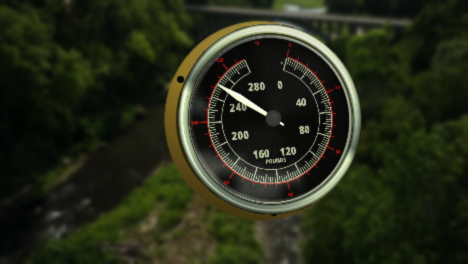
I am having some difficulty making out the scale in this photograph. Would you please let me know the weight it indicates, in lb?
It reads 250 lb
